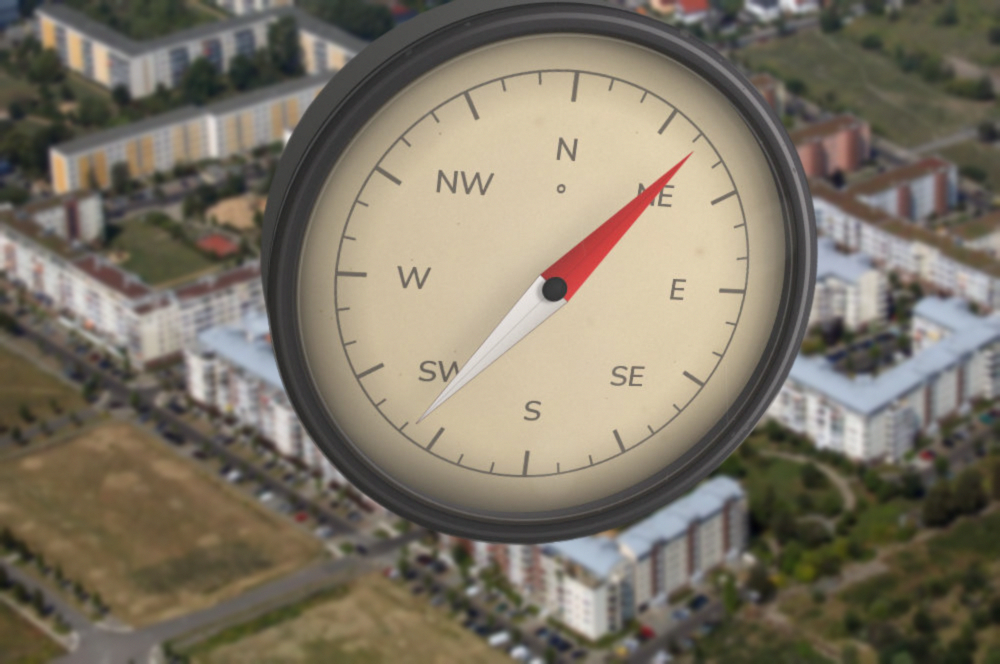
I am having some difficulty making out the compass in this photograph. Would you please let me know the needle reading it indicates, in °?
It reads 40 °
